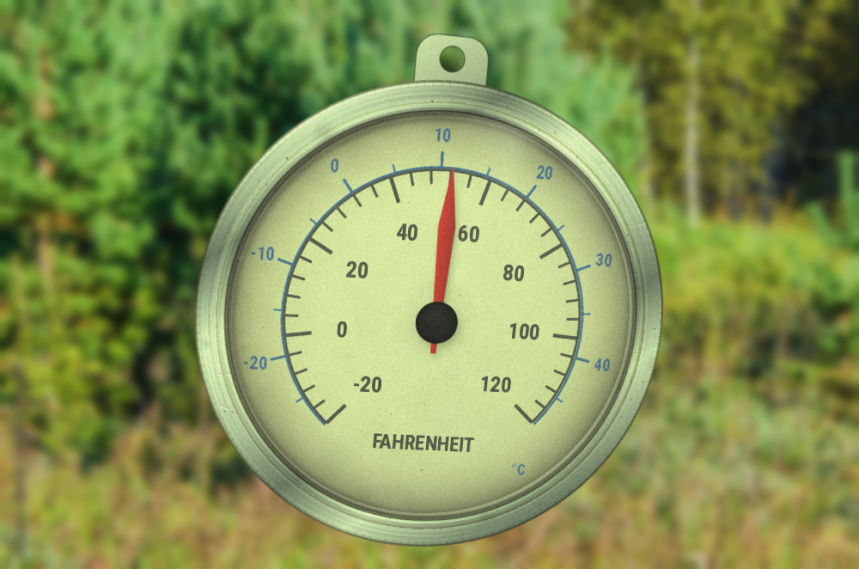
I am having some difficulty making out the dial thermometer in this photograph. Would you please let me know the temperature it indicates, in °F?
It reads 52 °F
